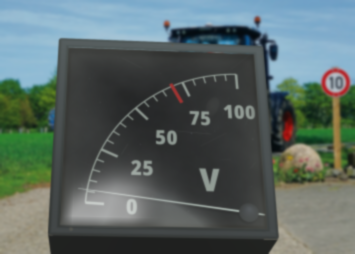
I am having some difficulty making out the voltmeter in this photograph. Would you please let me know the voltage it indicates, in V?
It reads 5 V
